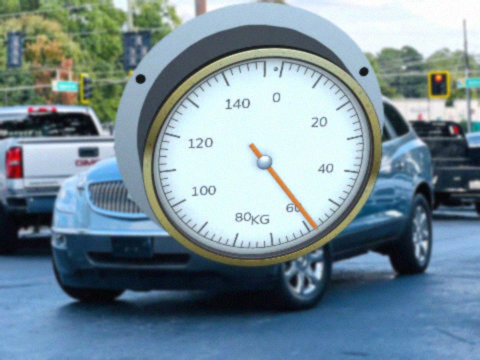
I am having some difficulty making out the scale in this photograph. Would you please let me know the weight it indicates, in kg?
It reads 58 kg
